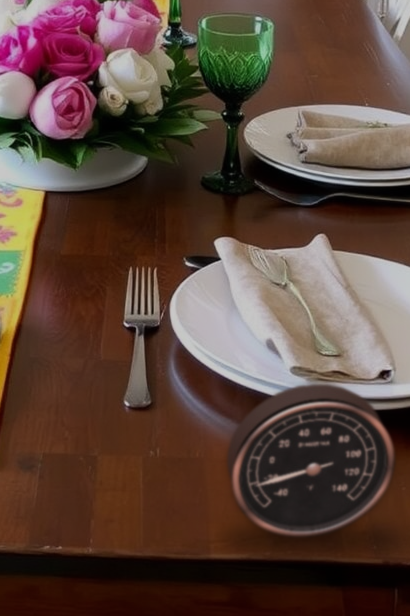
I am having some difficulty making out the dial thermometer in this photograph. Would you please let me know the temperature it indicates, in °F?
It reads -20 °F
